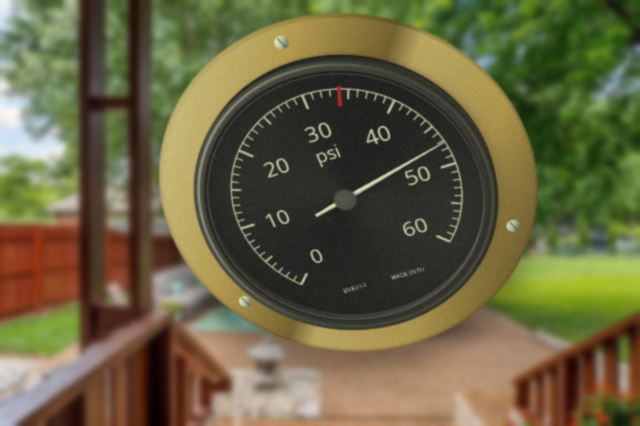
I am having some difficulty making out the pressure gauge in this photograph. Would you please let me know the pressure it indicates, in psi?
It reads 47 psi
